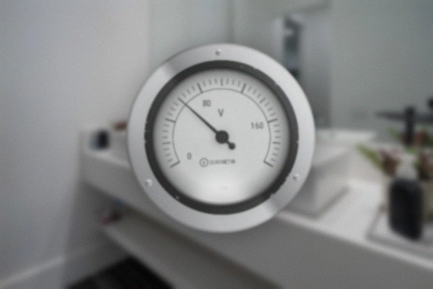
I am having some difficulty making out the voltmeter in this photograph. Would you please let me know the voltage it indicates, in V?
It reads 60 V
